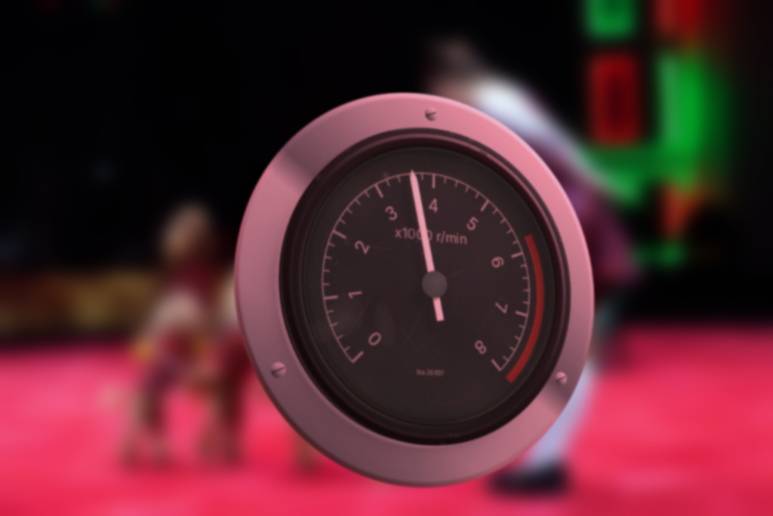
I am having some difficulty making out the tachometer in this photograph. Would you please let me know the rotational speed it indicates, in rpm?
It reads 3600 rpm
